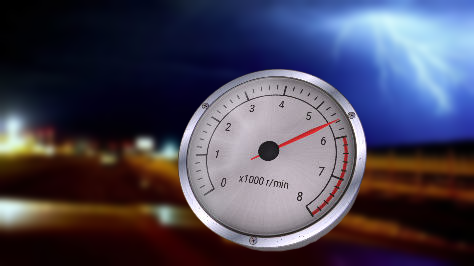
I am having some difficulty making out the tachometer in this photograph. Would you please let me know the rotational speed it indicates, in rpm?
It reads 5600 rpm
